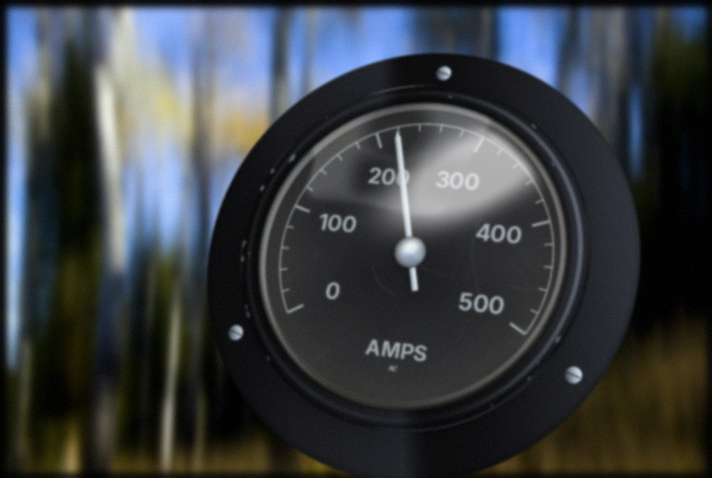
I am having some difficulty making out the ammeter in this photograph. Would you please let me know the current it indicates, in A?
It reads 220 A
